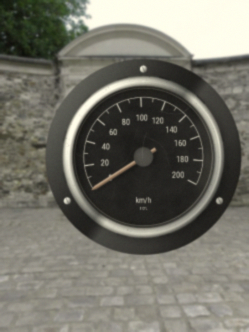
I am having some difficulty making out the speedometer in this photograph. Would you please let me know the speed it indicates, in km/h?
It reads 0 km/h
